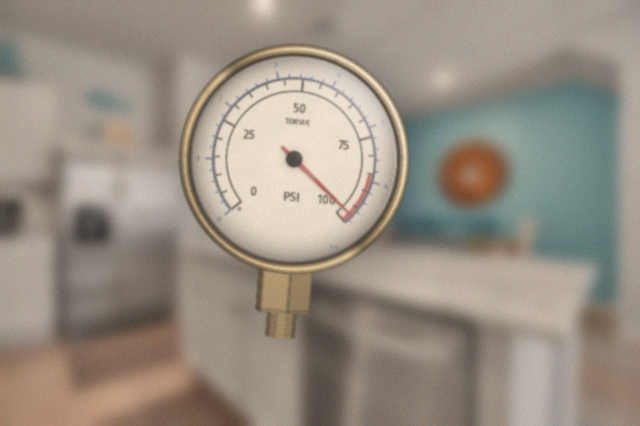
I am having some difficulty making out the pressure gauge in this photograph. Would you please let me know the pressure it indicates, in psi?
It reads 97.5 psi
